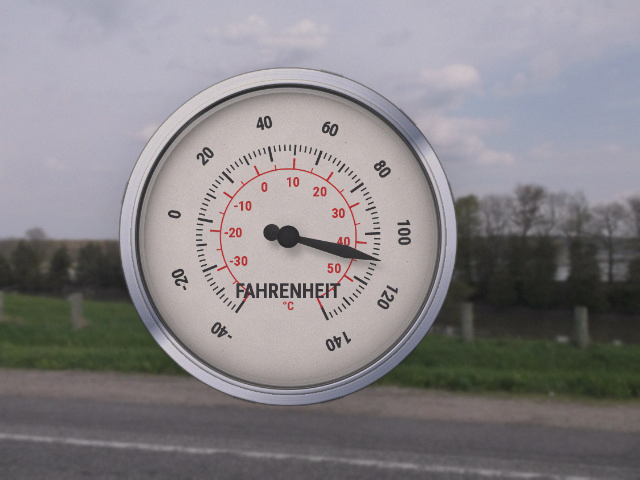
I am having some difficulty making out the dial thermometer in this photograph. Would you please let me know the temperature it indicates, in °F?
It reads 110 °F
